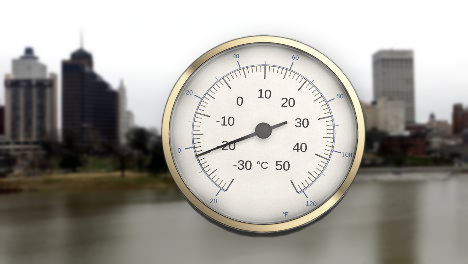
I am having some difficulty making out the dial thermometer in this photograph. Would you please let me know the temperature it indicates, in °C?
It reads -20 °C
